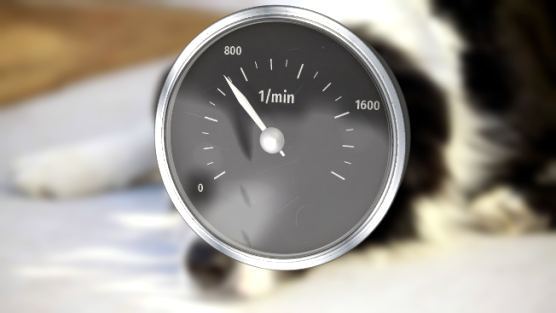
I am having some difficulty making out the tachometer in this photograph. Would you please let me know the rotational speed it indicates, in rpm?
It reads 700 rpm
